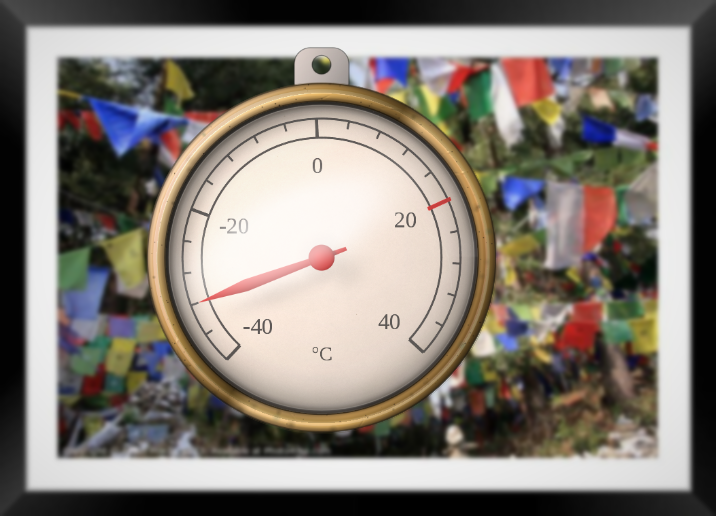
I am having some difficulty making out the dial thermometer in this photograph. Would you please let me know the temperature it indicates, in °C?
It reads -32 °C
